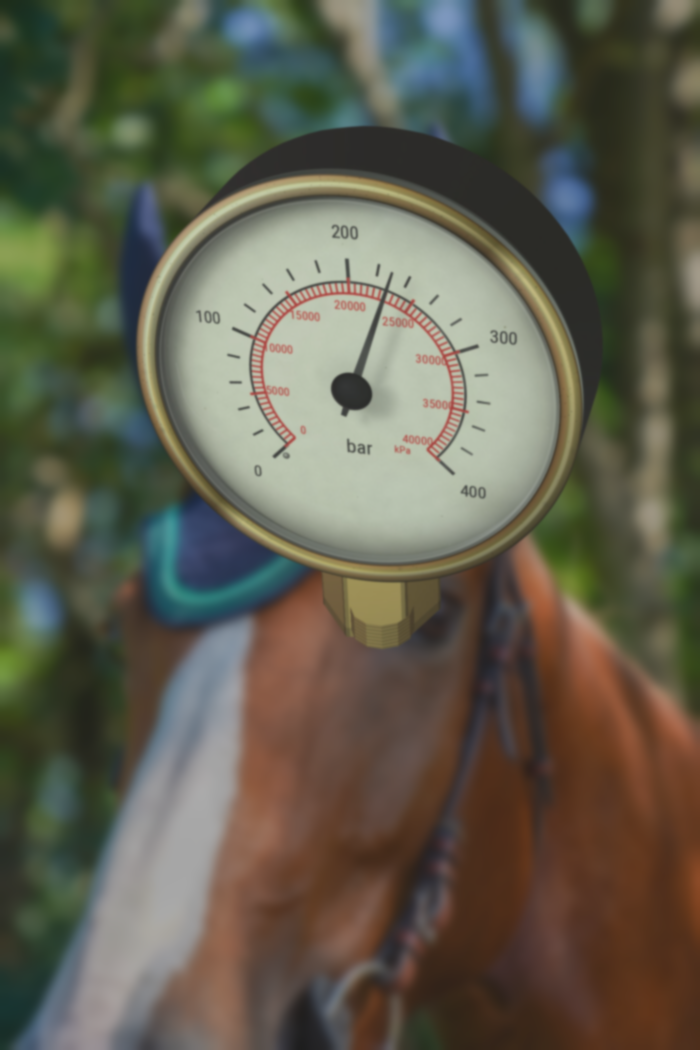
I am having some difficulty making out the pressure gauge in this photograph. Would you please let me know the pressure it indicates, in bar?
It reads 230 bar
